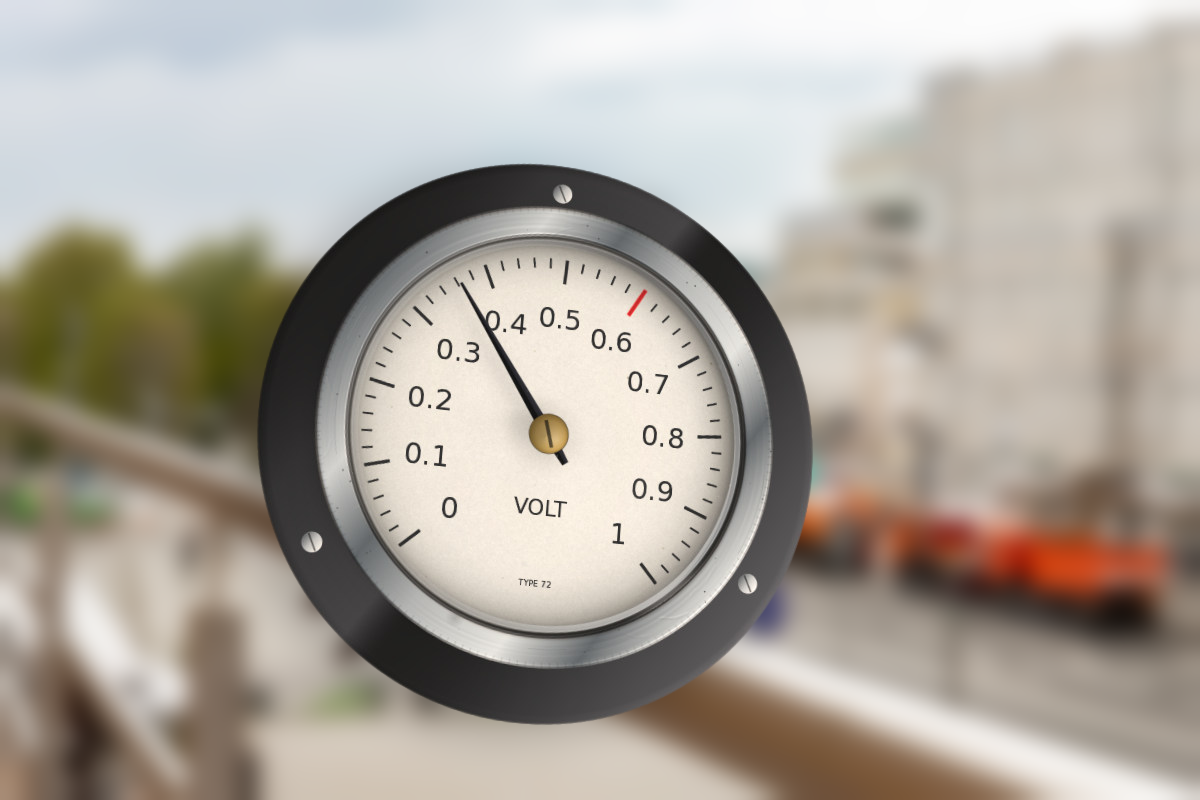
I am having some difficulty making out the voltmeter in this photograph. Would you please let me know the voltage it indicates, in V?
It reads 0.36 V
